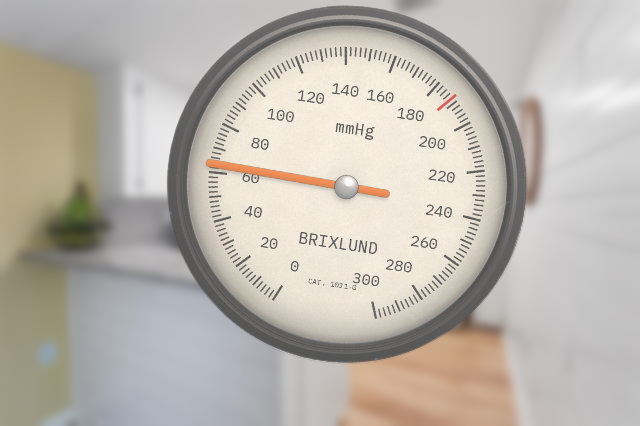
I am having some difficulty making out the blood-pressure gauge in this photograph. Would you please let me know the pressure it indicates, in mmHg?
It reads 64 mmHg
